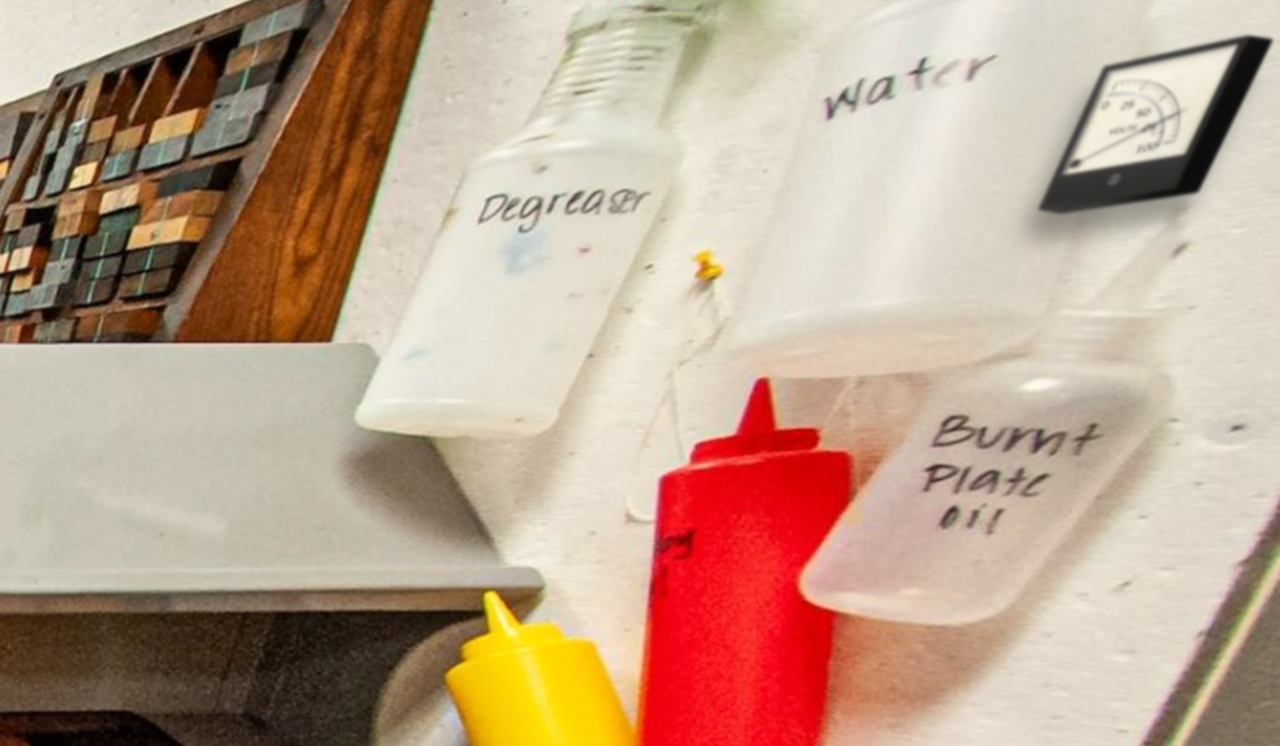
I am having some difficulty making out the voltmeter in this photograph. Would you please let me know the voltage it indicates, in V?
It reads 75 V
